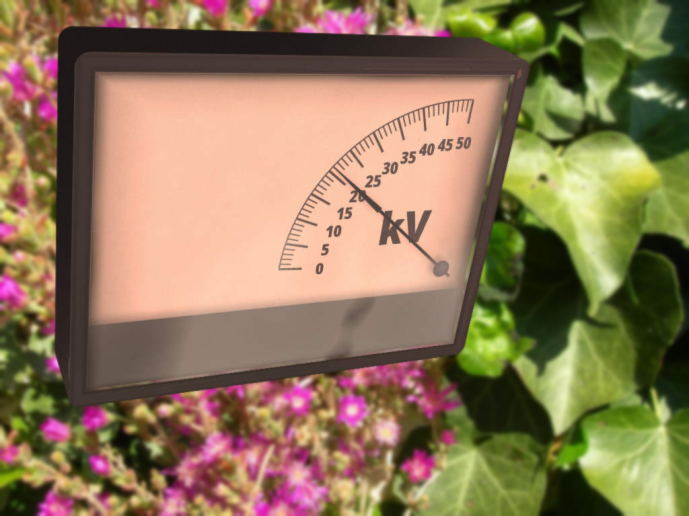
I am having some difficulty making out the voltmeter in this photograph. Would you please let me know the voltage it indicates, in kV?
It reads 21 kV
